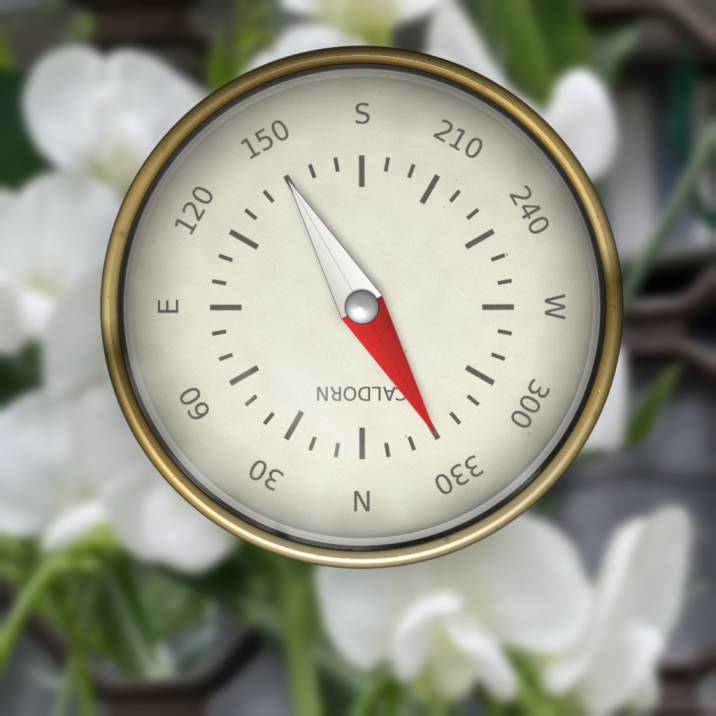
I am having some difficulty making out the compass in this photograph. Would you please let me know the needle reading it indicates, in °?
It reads 330 °
